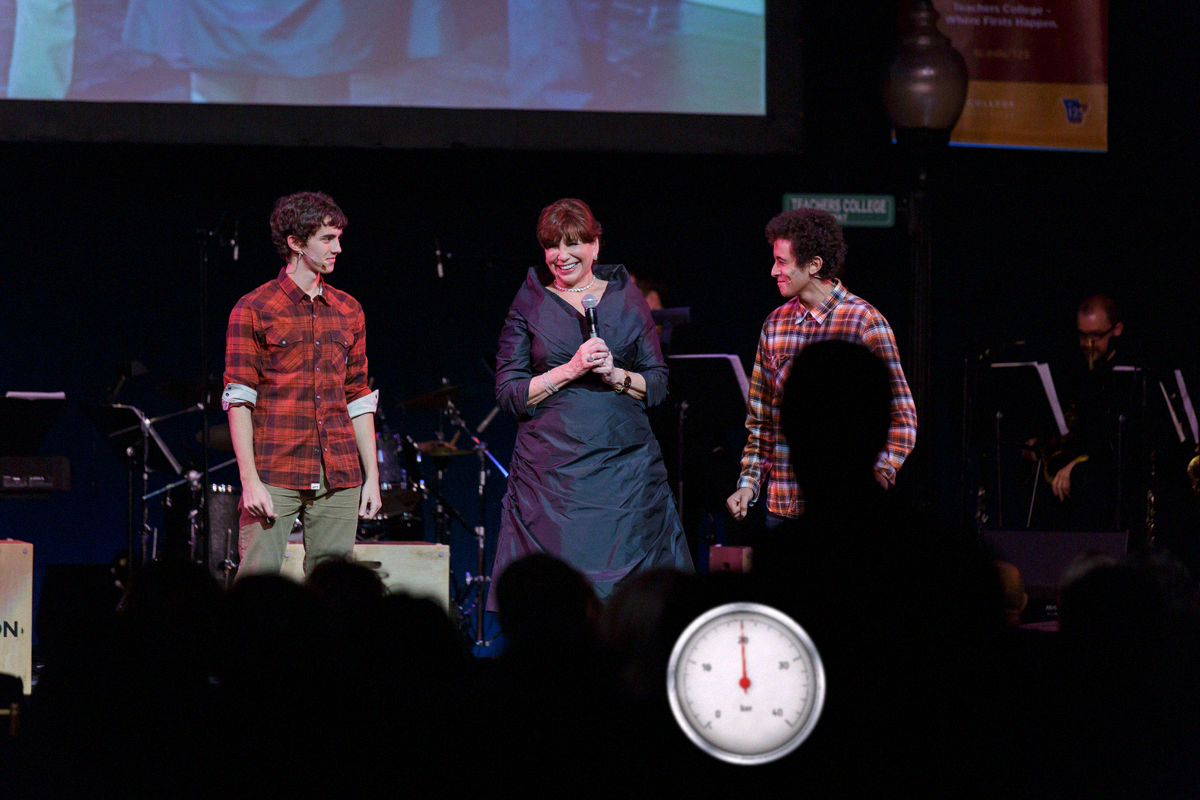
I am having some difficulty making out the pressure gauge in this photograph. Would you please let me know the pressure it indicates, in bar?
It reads 20 bar
